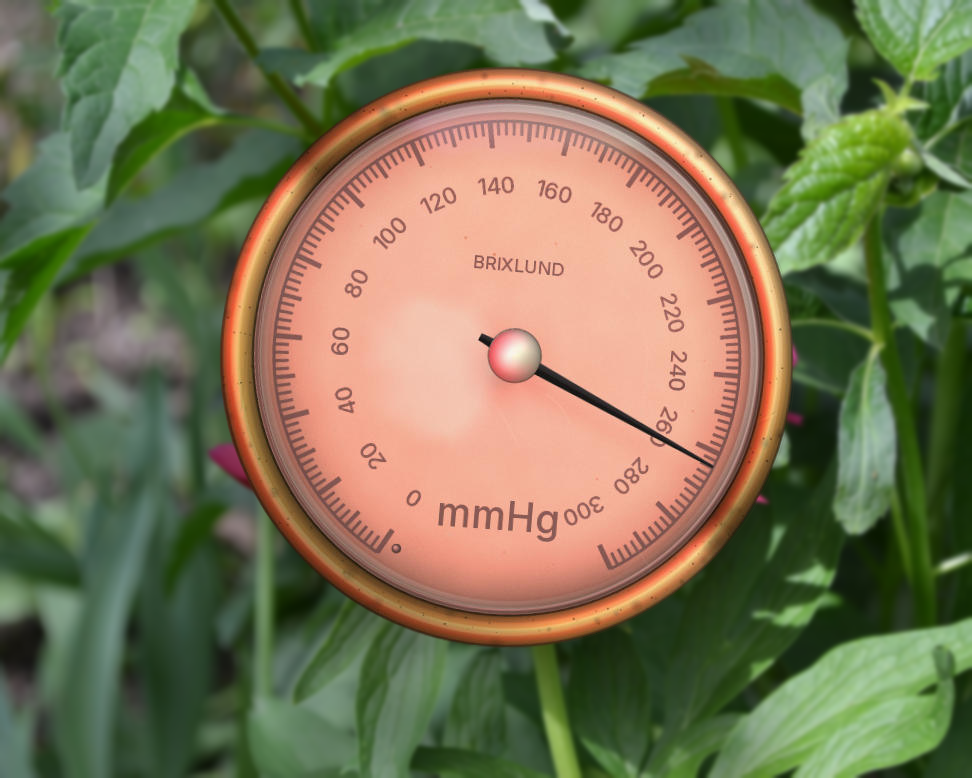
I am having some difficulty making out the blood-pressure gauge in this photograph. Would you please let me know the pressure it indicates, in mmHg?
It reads 264 mmHg
